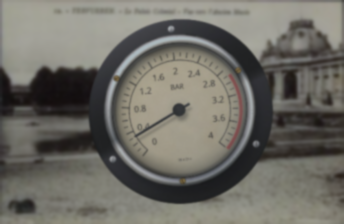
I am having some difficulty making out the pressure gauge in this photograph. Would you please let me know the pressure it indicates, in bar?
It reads 0.3 bar
